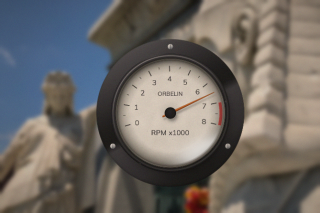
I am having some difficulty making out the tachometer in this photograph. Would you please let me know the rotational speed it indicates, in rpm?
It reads 6500 rpm
